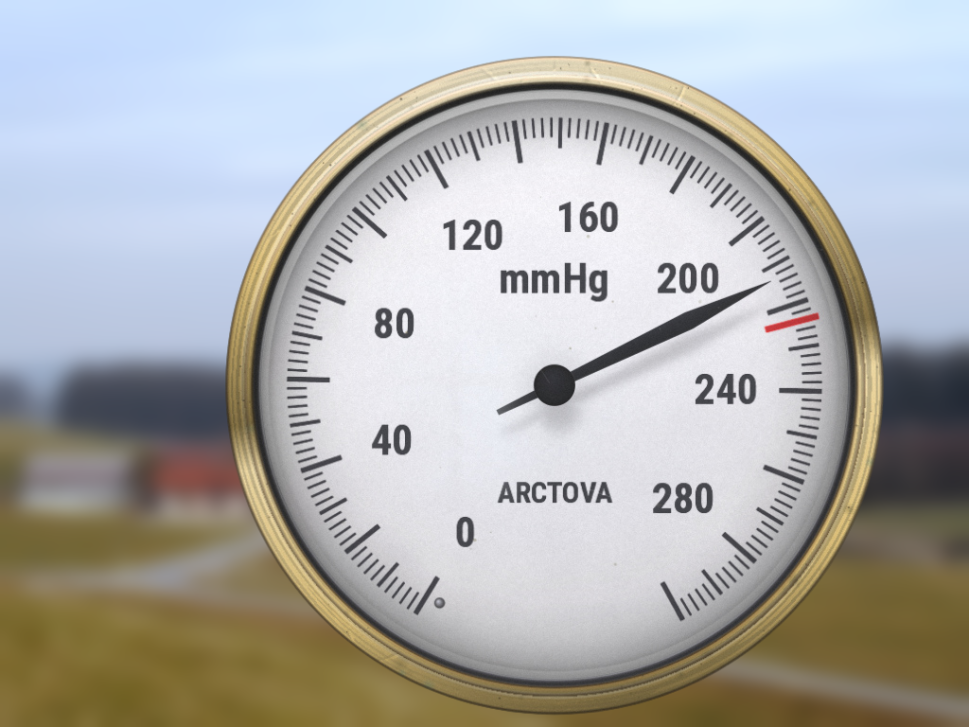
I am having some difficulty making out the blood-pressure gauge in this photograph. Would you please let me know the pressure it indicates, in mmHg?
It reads 213 mmHg
